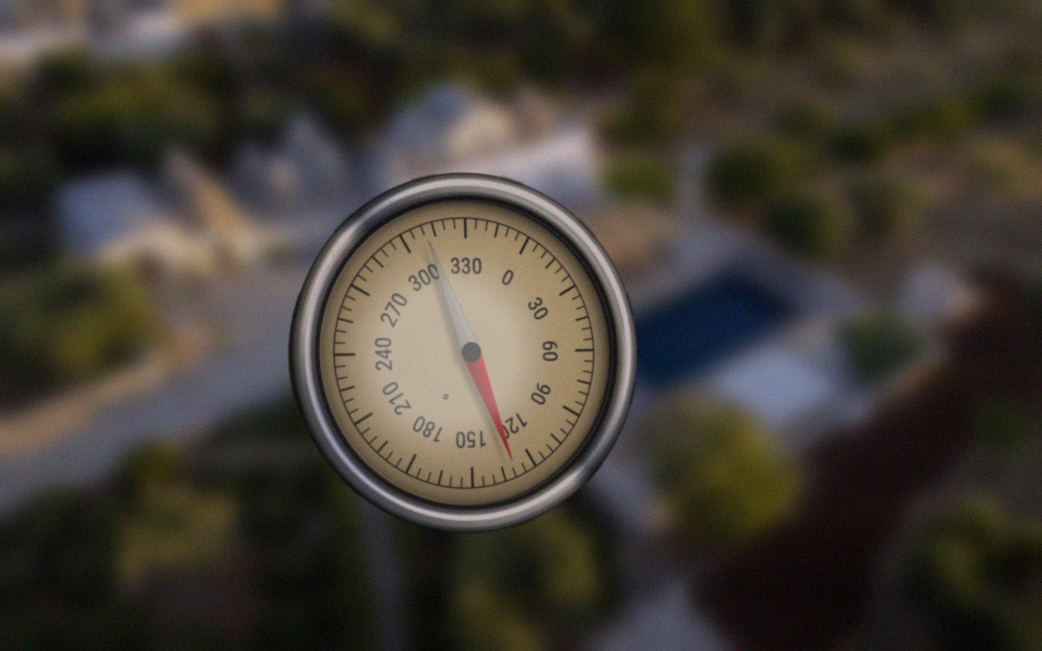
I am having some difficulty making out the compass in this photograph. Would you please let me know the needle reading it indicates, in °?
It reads 130 °
